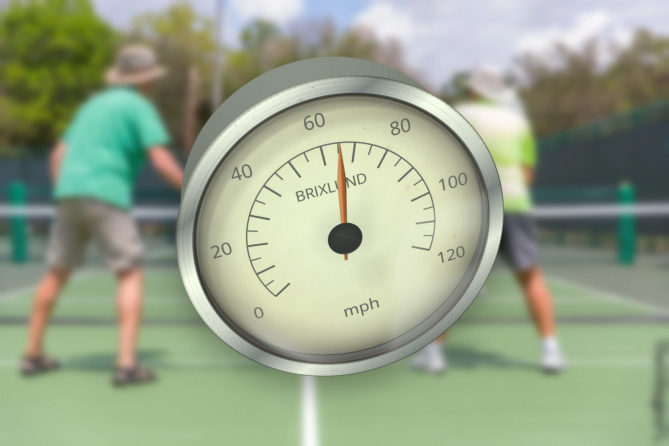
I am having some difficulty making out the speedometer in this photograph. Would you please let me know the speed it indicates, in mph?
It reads 65 mph
